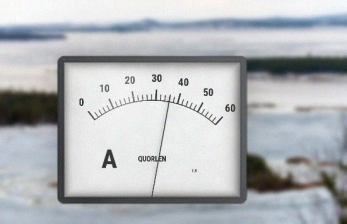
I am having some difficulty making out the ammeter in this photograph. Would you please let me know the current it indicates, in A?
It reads 36 A
